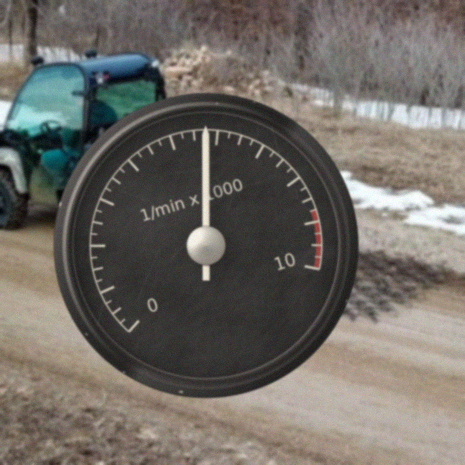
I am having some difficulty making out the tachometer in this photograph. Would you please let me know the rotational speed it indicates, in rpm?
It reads 5750 rpm
